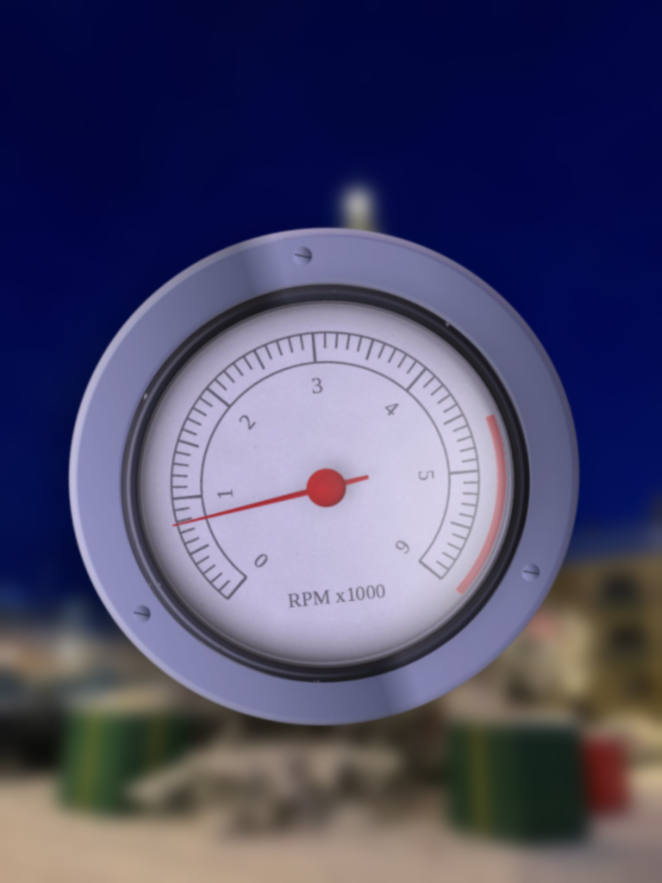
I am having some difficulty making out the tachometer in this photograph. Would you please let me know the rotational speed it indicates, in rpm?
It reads 800 rpm
